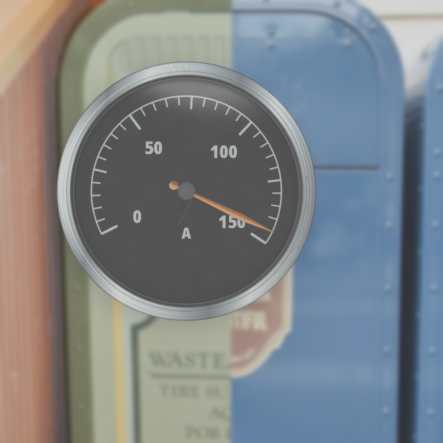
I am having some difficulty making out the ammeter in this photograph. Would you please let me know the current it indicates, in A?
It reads 145 A
